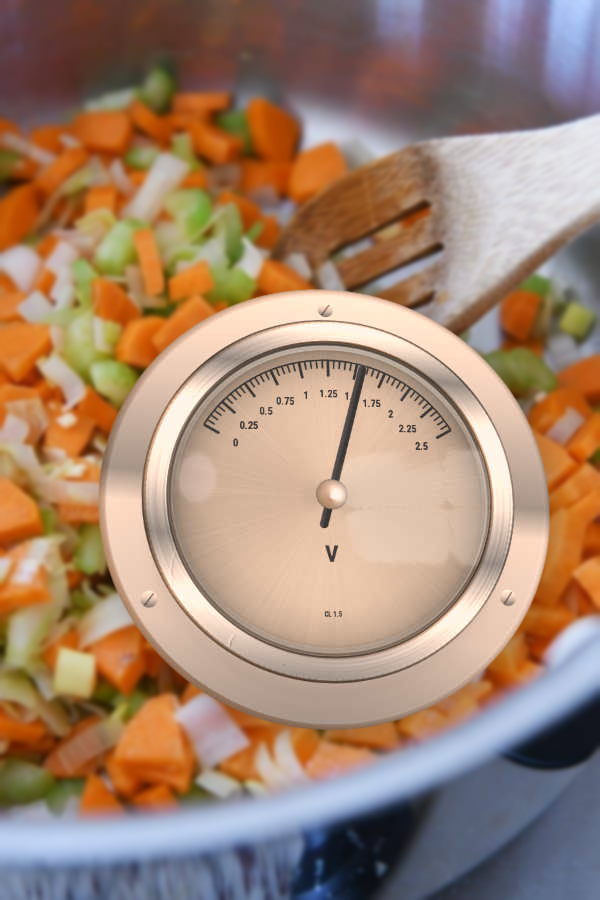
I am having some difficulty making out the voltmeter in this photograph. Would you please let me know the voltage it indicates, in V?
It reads 1.55 V
